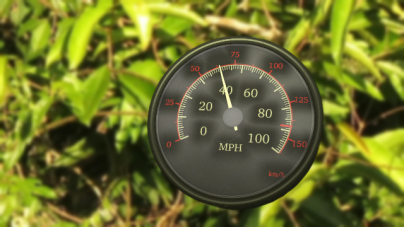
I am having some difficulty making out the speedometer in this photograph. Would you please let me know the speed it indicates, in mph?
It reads 40 mph
